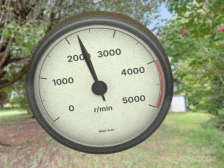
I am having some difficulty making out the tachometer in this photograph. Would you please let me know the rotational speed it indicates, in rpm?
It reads 2250 rpm
